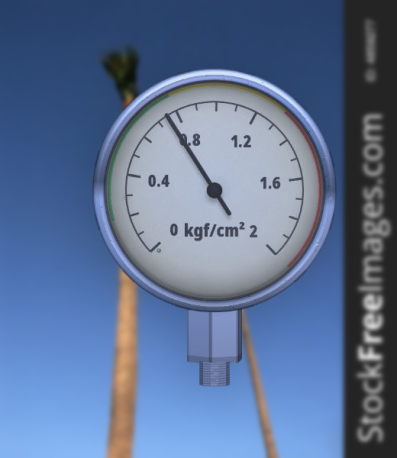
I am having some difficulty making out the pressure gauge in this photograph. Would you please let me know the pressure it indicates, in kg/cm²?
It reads 0.75 kg/cm²
